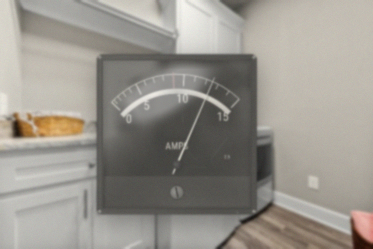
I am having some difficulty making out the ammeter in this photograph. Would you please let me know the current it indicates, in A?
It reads 12.5 A
